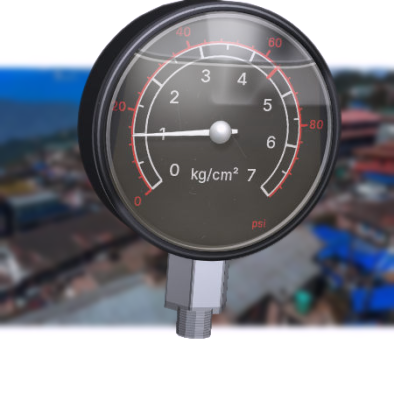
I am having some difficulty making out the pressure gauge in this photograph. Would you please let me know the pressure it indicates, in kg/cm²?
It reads 1 kg/cm²
